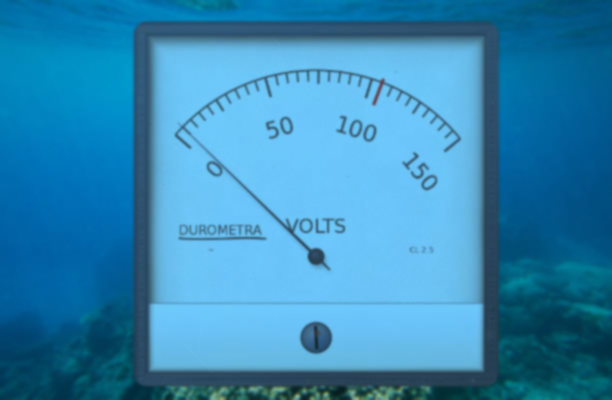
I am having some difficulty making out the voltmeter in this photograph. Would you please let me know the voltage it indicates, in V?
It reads 5 V
